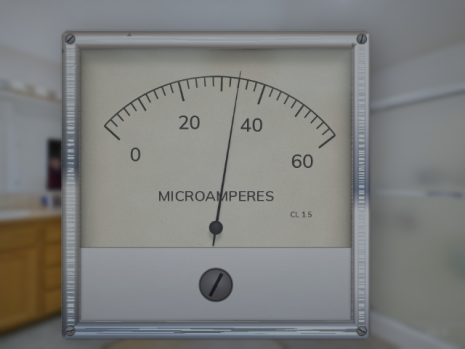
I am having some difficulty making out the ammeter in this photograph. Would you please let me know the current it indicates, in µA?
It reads 34 µA
